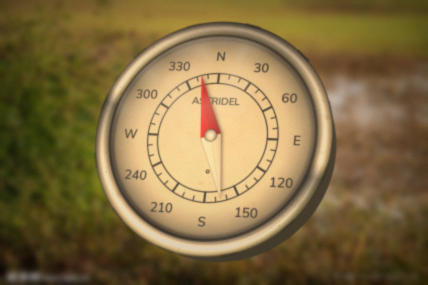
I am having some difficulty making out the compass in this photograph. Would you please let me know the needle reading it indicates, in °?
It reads 345 °
